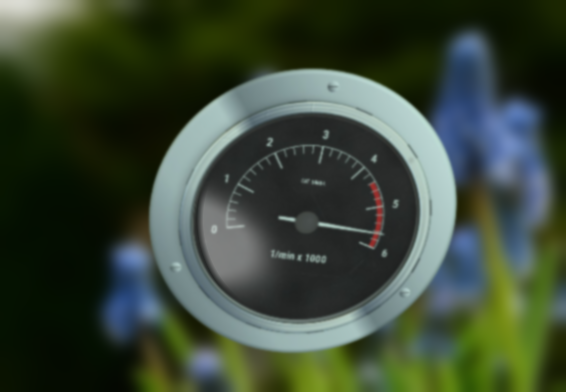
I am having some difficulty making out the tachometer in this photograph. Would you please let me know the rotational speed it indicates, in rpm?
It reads 5600 rpm
